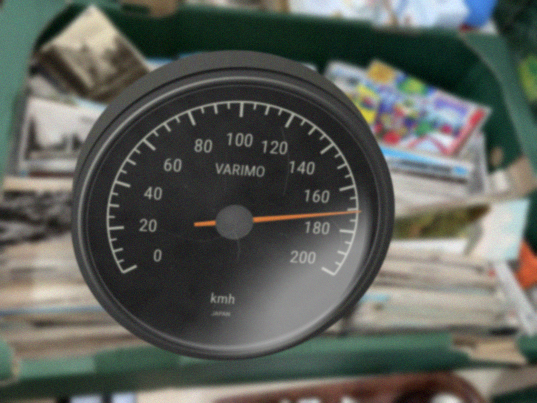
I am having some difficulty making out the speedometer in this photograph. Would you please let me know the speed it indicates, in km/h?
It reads 170 km/h
